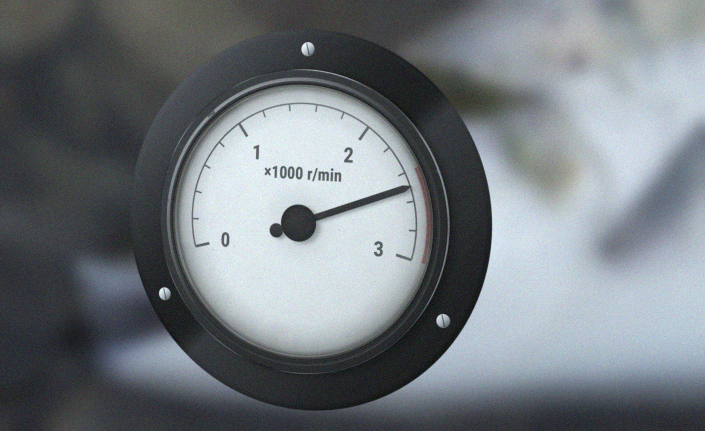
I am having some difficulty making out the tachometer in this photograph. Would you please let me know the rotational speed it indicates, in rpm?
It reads 2500 rpm
